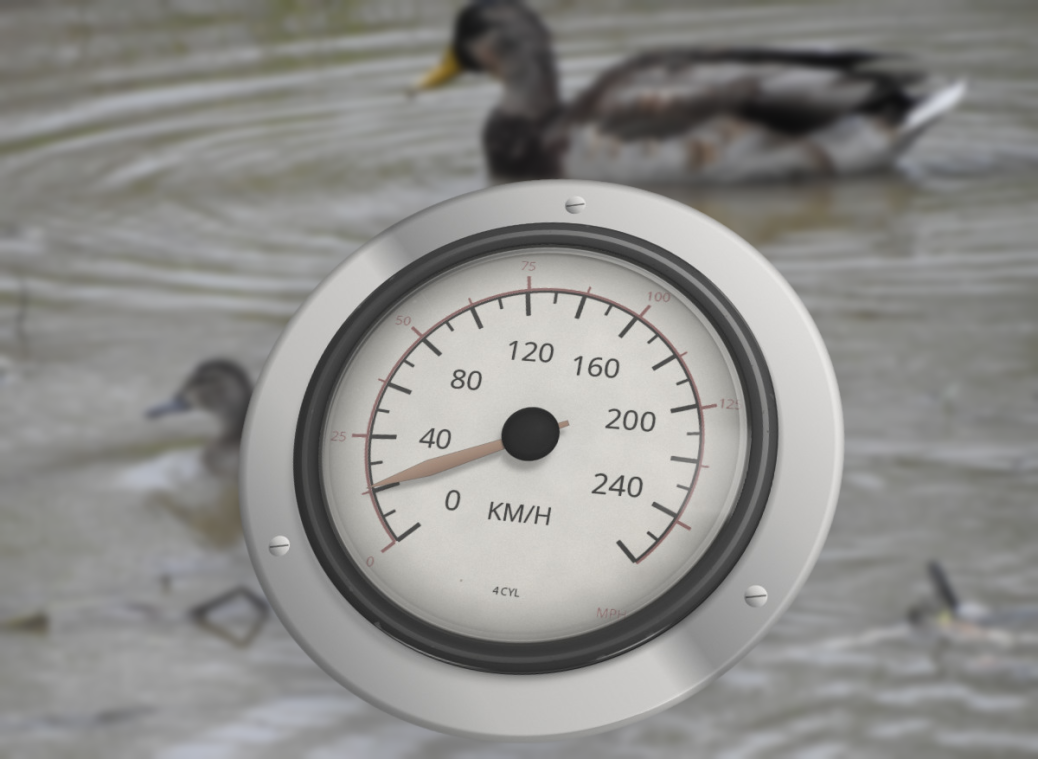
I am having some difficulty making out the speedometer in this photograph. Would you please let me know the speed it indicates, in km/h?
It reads 20 km/h
